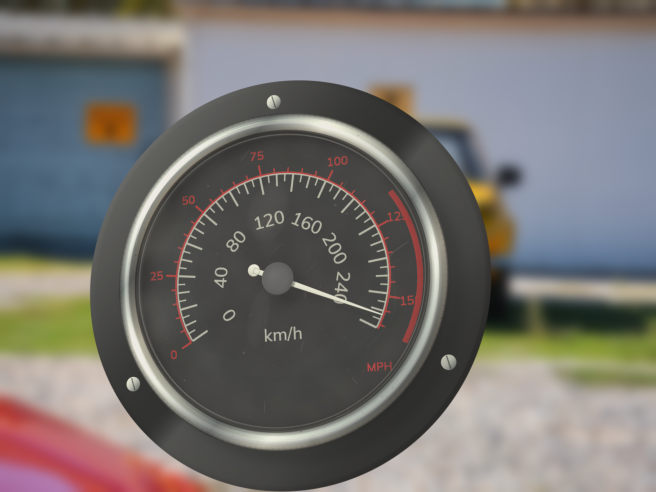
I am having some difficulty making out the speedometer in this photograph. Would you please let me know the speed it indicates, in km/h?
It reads 252.5 km/h
